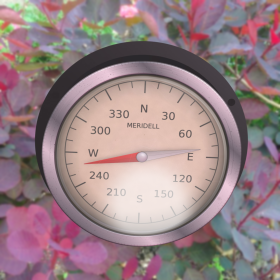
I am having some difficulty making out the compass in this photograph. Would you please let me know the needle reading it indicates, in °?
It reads 260 °
